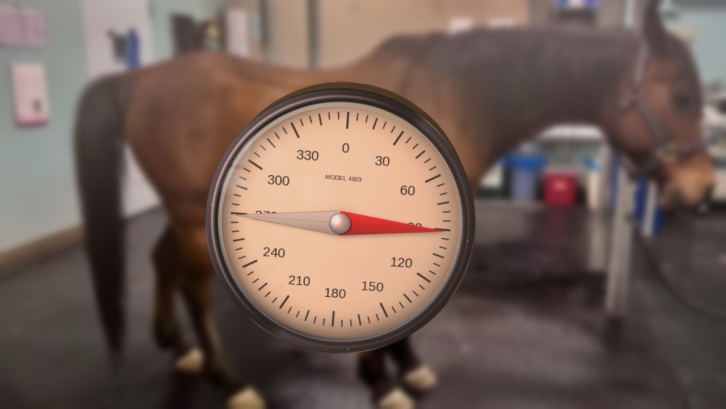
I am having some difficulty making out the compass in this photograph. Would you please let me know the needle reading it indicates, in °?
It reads 90 °
